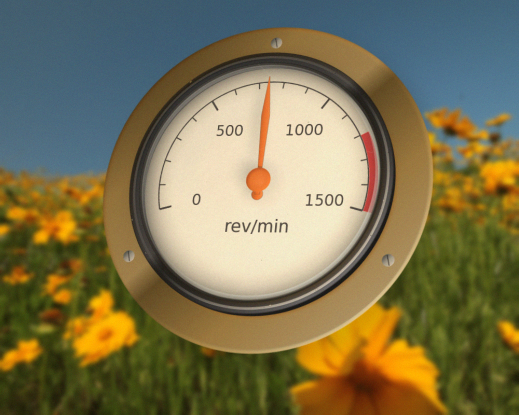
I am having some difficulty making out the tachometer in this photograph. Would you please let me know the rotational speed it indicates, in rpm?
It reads 750 rpm
